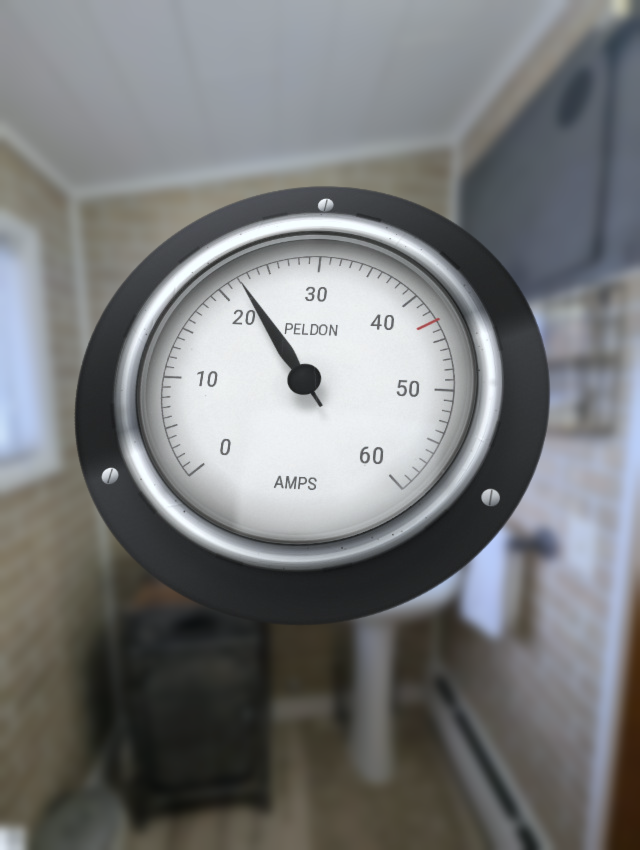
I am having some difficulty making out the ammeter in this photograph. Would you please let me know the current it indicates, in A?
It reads 22 A
